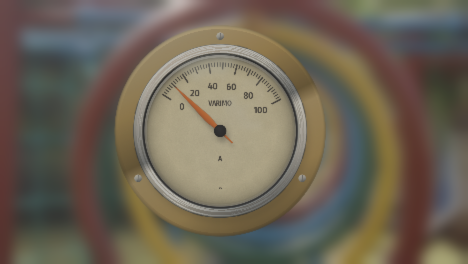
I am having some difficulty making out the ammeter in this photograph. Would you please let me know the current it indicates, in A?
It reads 10 A
